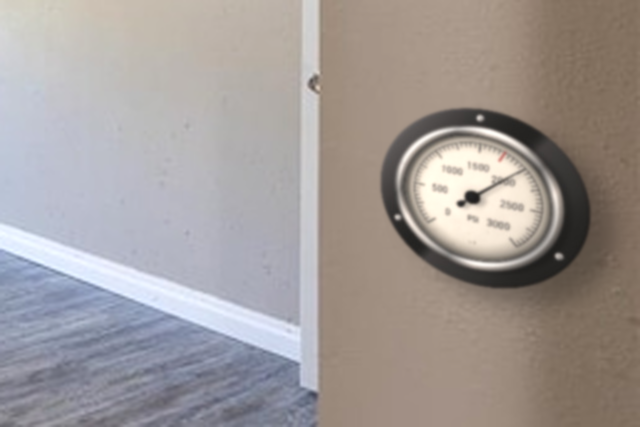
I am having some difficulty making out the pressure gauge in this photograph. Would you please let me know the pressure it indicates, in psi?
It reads 2000 psi
